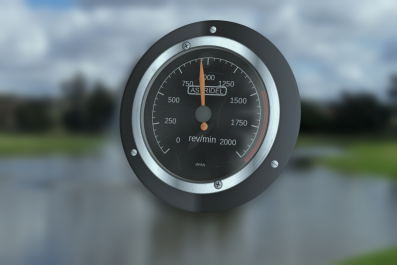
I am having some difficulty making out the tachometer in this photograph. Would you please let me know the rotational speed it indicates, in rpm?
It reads 950 rpm
